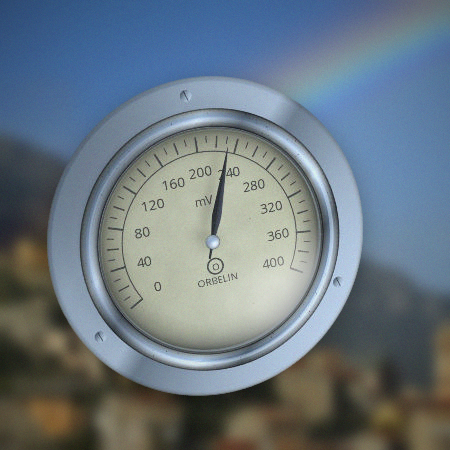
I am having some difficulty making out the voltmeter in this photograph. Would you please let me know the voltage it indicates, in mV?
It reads 230 mV
